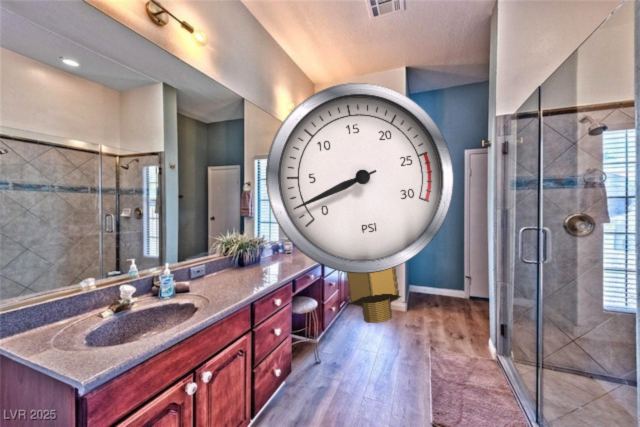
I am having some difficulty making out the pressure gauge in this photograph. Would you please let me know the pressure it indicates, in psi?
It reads 2 psi
